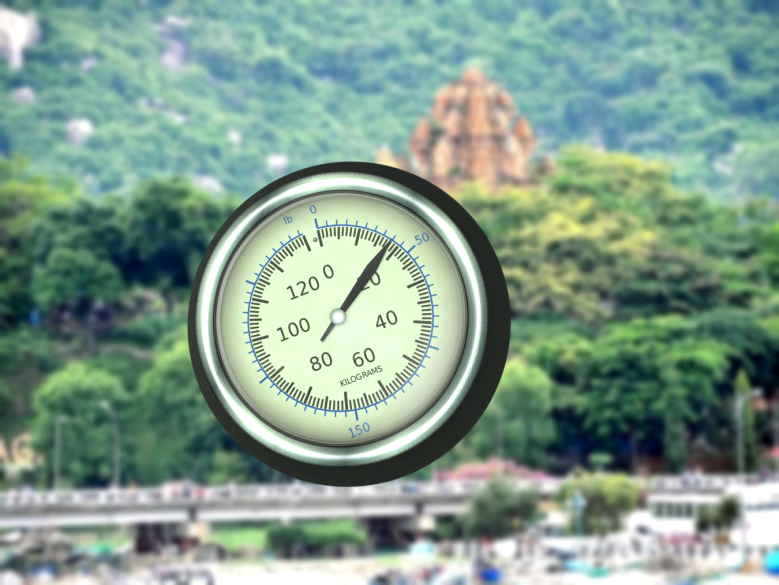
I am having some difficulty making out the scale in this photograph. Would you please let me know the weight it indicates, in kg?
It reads 18 kg
